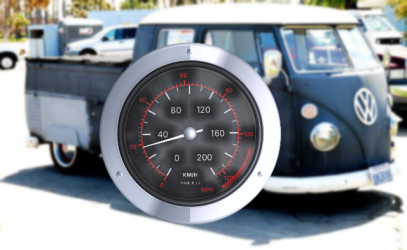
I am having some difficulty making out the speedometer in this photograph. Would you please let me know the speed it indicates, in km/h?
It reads 30 km/h
